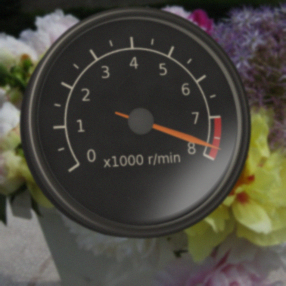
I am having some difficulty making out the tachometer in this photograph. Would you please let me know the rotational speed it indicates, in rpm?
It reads 7750 rpm
